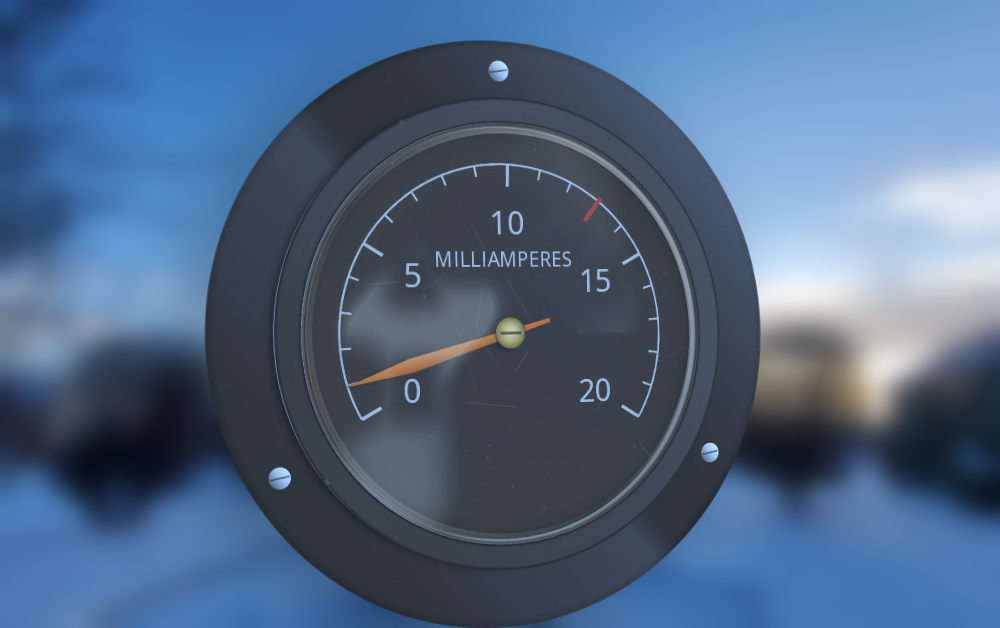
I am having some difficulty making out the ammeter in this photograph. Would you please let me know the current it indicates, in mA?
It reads 1 mA
